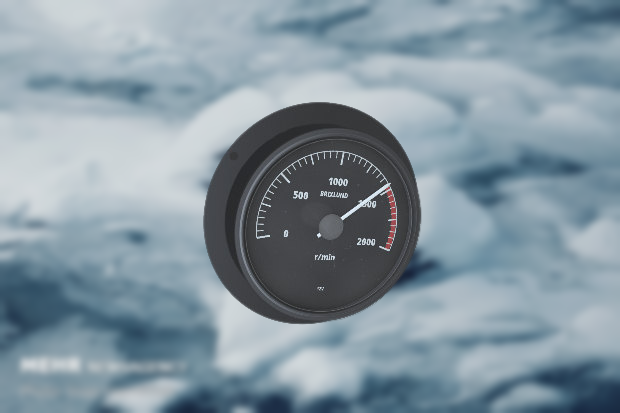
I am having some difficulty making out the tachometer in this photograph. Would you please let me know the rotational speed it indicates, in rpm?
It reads 1450 rpm
